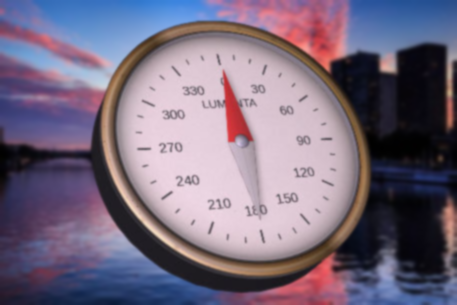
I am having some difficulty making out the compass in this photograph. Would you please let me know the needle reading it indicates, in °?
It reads 0 °
